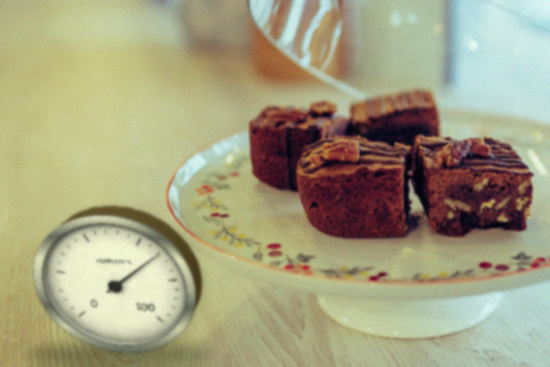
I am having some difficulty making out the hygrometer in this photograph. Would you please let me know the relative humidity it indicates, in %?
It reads 68 %
